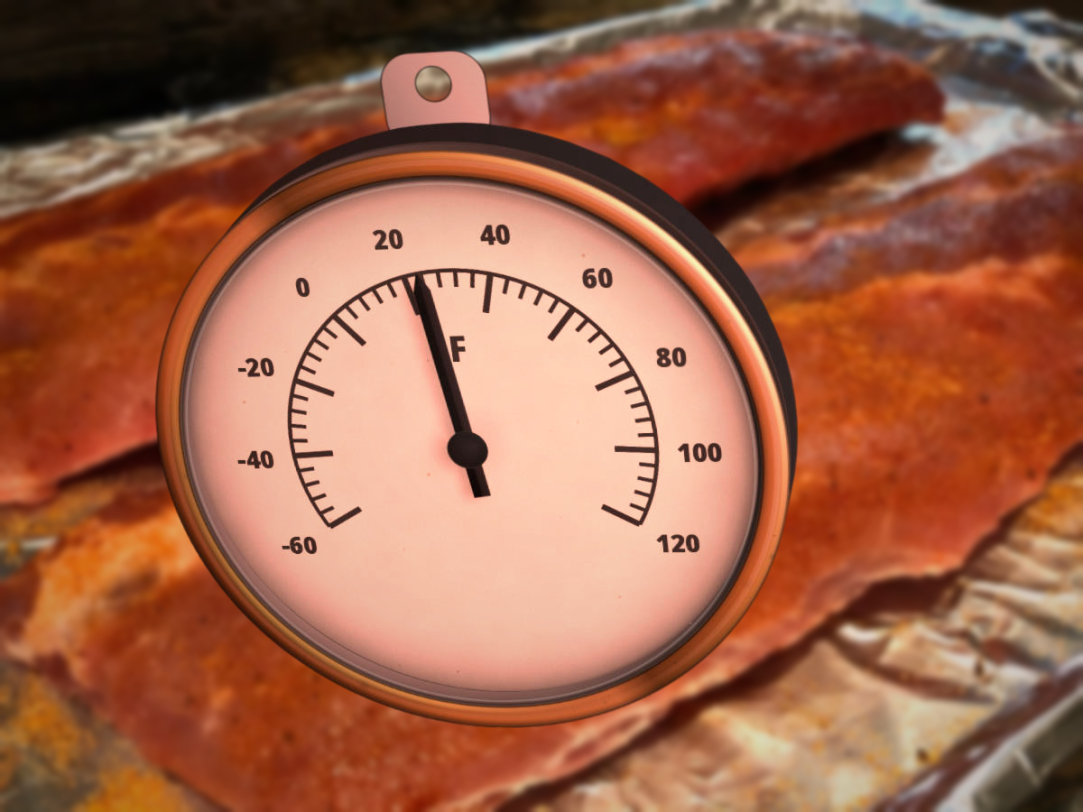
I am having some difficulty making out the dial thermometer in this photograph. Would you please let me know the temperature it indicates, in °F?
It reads 24 °F
